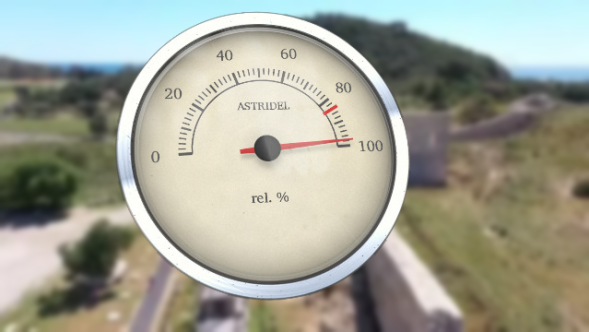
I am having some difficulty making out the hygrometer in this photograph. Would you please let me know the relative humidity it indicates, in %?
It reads 98 %
